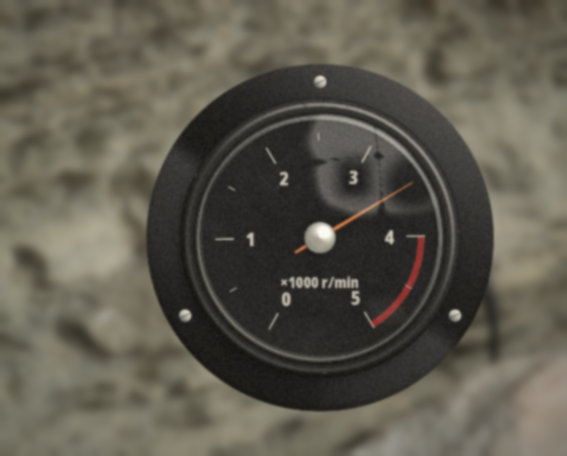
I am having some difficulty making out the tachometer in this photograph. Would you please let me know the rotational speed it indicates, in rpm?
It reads 3500 rpm
